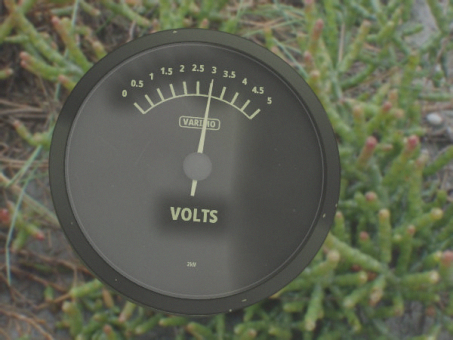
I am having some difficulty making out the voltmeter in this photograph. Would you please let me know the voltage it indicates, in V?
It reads 3 V
